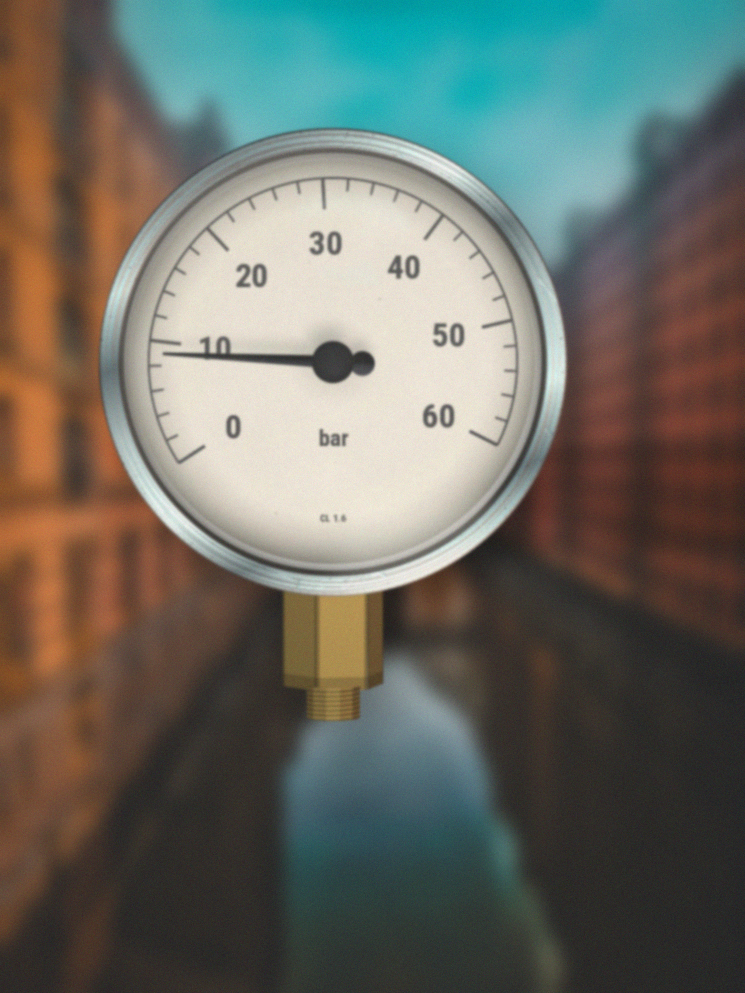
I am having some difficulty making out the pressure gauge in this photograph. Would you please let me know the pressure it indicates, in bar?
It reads 9 bar
